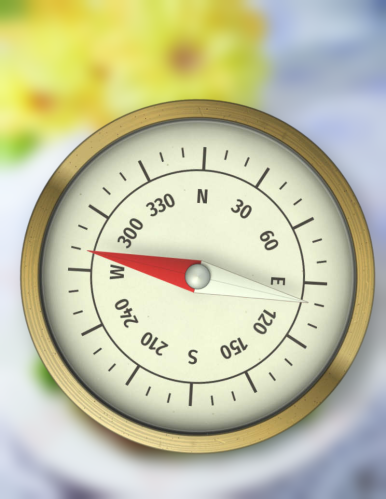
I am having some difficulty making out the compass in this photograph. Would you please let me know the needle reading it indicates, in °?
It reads 280 °
